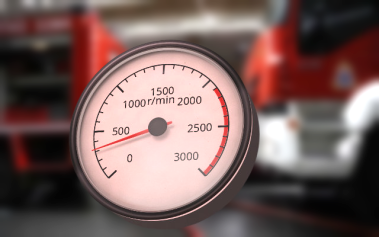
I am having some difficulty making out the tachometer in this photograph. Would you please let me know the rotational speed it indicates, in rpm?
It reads 300 rpm
